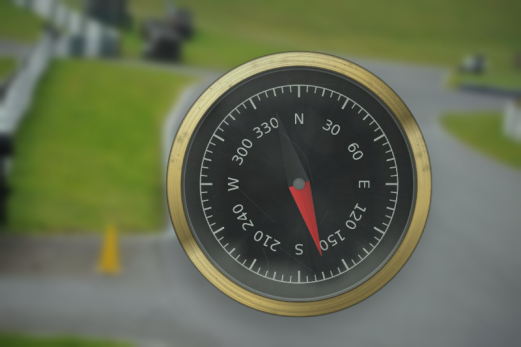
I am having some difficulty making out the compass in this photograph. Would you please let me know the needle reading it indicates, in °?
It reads 162.5 °
